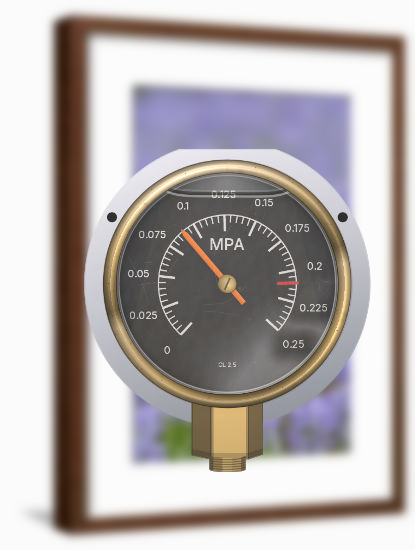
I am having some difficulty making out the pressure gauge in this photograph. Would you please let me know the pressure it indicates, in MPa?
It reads 0.09 MPa
